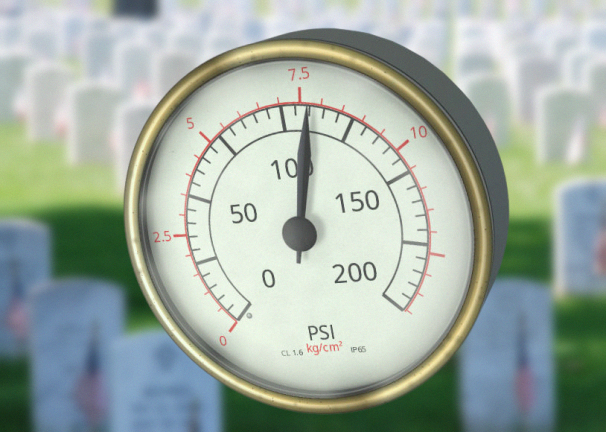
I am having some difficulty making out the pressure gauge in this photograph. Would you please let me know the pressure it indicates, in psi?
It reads 110 psi
